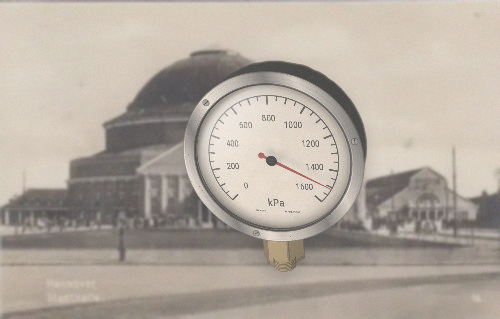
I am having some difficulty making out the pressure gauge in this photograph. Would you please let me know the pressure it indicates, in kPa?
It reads 1500 kPa
